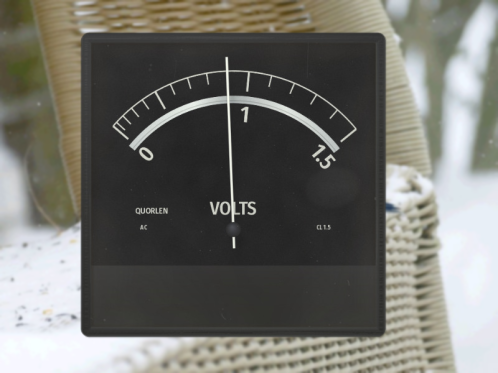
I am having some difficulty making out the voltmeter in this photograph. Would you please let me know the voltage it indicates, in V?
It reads 0.9 V
